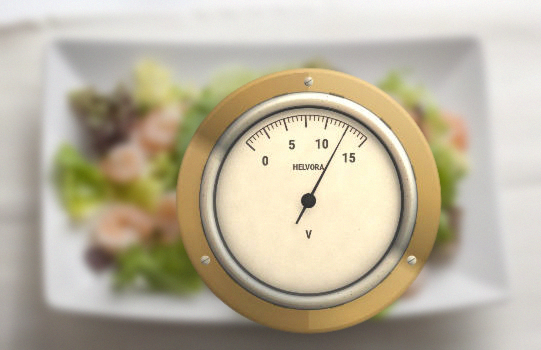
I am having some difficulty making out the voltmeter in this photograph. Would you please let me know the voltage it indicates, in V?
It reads 12.5 V
